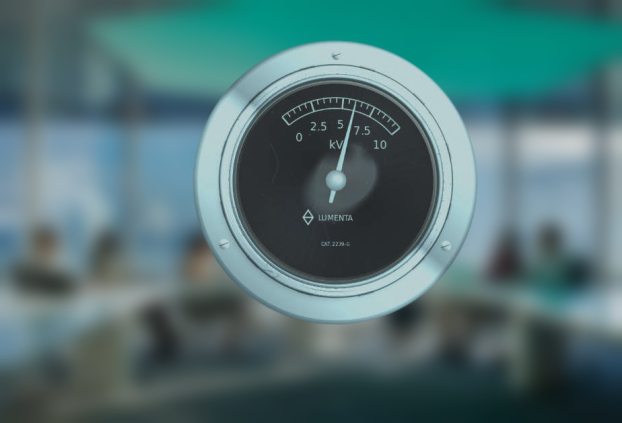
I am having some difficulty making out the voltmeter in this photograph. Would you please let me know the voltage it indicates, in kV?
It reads 6 kV
